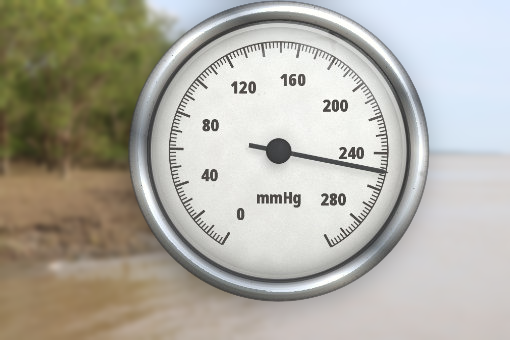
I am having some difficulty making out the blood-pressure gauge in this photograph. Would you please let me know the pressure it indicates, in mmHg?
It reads 250 mmHg
